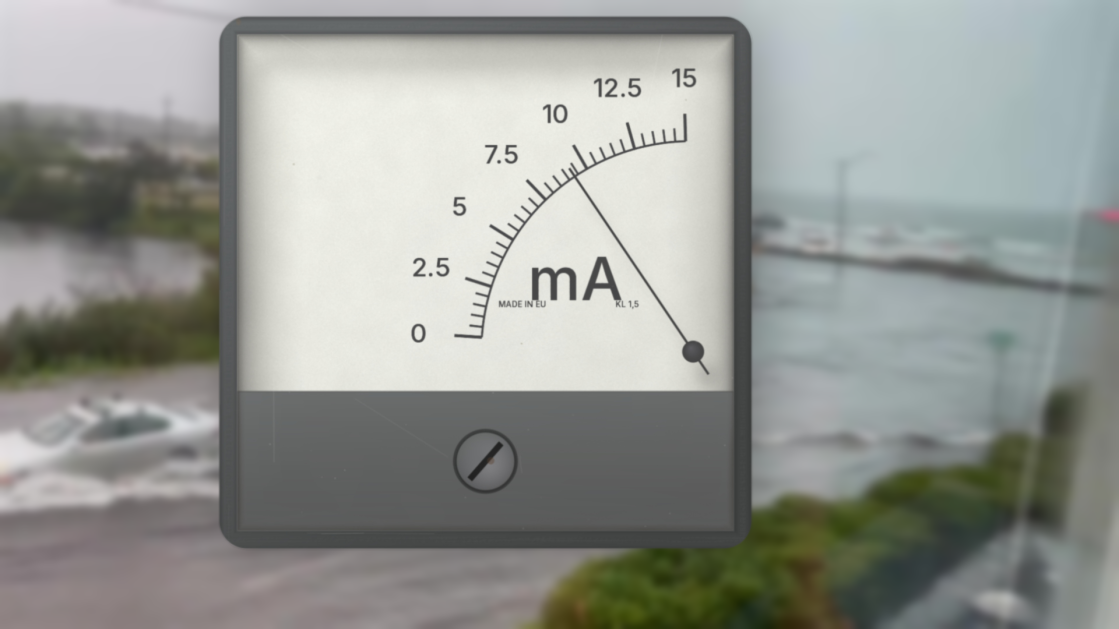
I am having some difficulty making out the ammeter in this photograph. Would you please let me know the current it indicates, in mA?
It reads 9.25 mA
